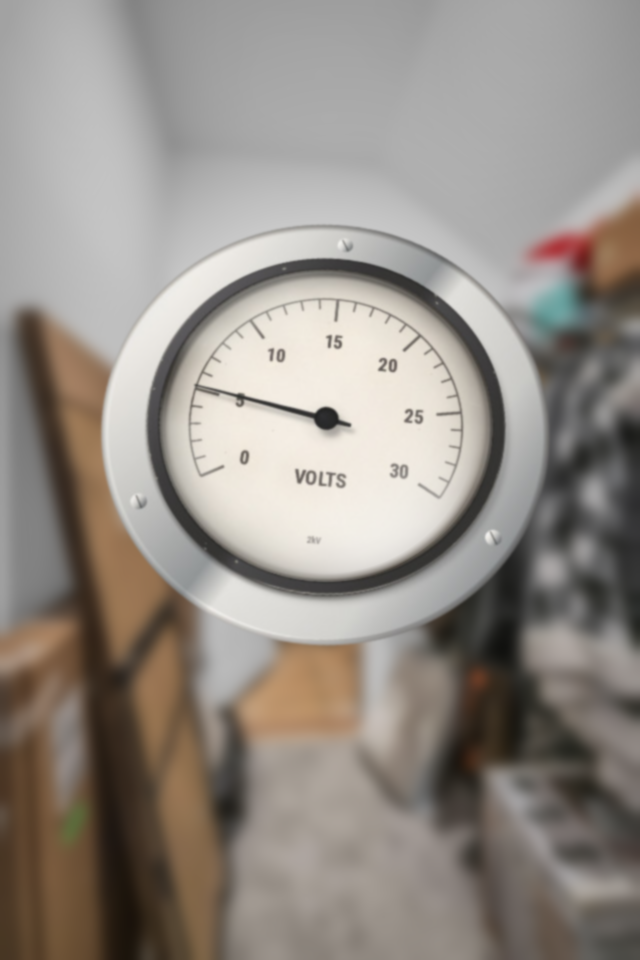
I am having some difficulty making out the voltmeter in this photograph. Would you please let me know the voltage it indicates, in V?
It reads 5 V
